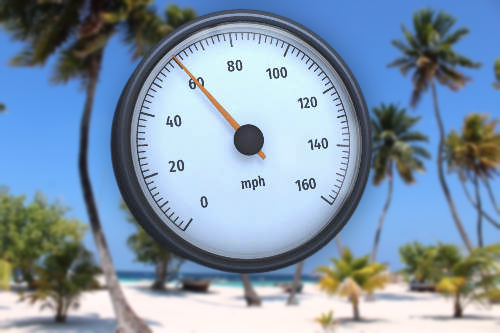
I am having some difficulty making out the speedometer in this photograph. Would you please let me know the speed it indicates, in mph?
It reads 60 mph
